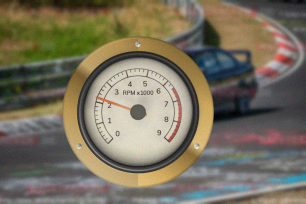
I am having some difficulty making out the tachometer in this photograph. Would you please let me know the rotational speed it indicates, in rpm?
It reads 2200 rpm
